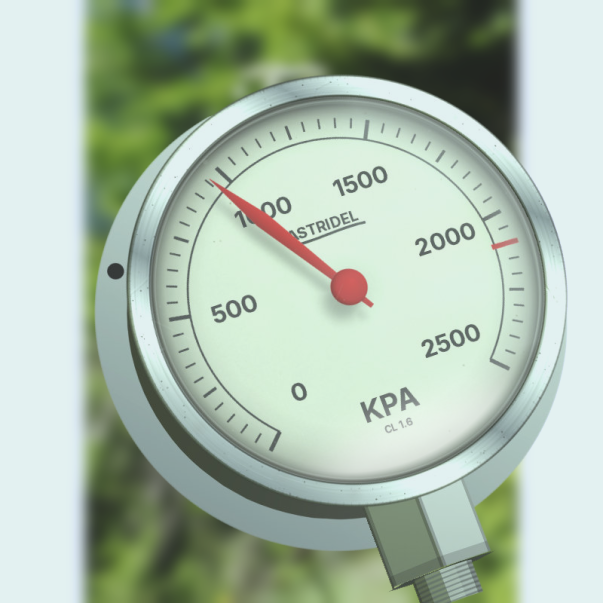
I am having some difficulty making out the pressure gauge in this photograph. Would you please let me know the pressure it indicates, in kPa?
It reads 950 kPa
